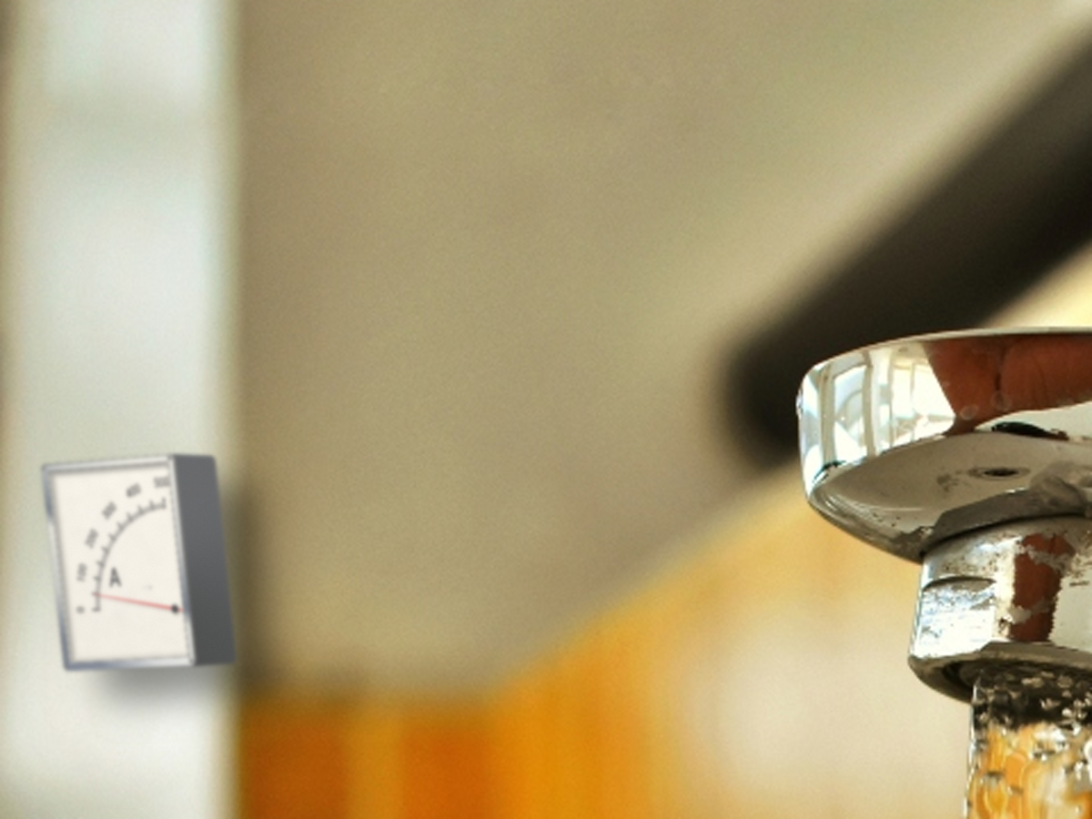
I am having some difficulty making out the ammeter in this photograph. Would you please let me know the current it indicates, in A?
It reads 50 A
